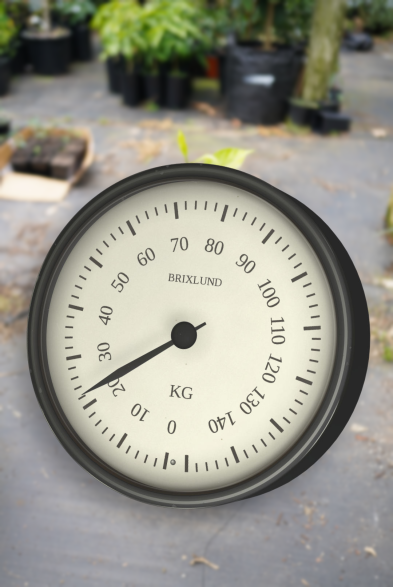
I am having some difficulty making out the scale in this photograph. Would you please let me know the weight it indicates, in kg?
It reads 22 kg
